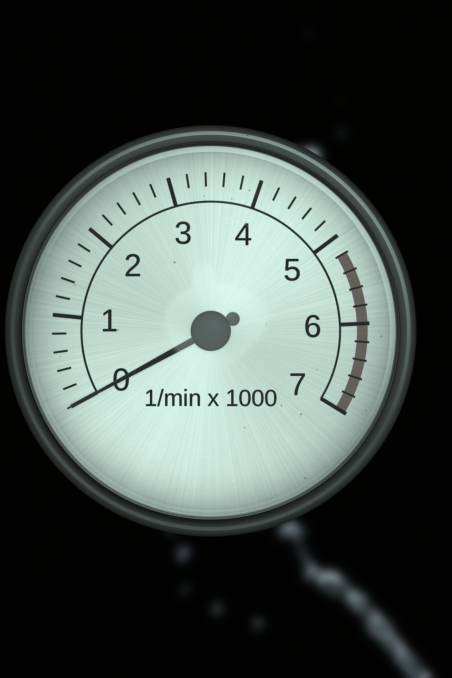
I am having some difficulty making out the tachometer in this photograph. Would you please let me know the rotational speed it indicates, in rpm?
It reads 0 rpm
